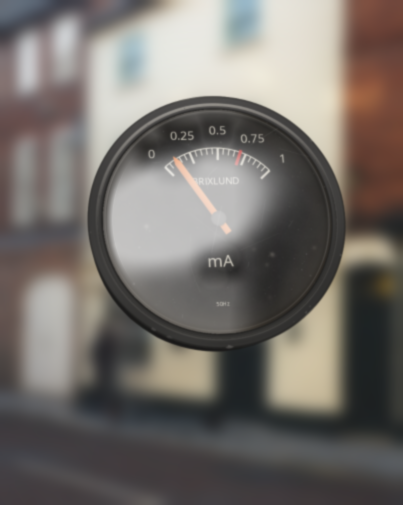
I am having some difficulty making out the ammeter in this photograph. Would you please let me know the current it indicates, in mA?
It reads 0.1 mA
